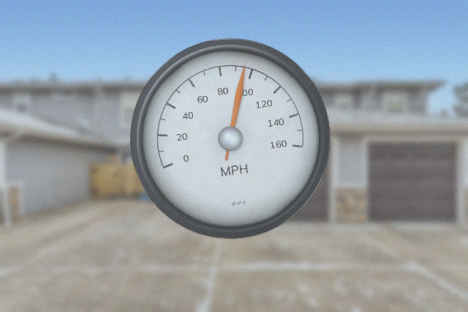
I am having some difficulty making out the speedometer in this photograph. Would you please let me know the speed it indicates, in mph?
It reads 95 mph
